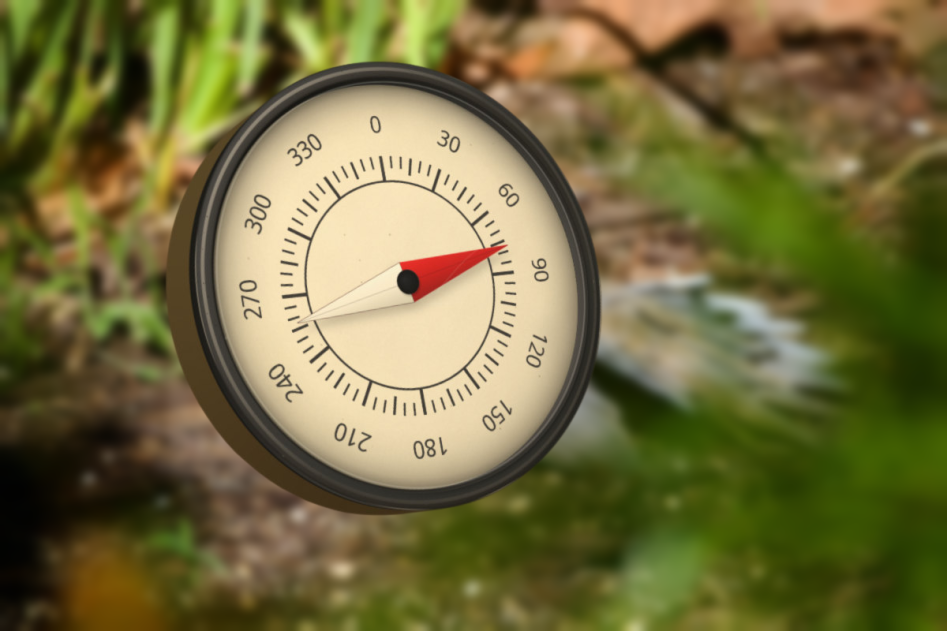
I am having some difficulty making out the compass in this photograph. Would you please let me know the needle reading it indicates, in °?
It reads 77.5 °
